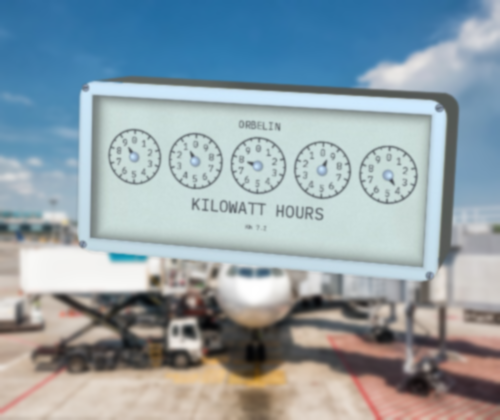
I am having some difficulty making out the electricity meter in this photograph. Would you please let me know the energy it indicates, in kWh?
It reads 90794 kWh
